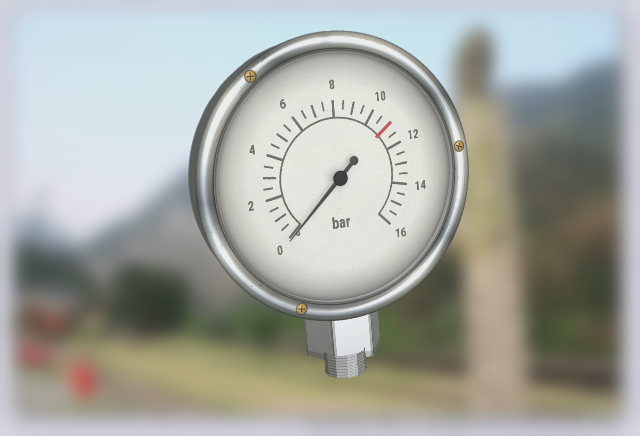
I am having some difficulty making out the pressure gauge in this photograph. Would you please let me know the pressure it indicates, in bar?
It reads 0 bar
